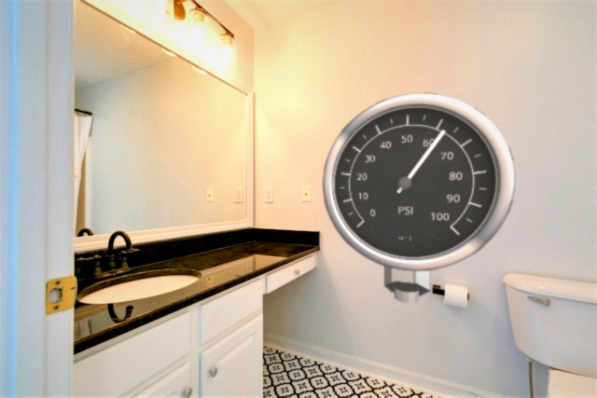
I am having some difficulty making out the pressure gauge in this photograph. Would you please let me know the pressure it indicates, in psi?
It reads 62.5 psi
